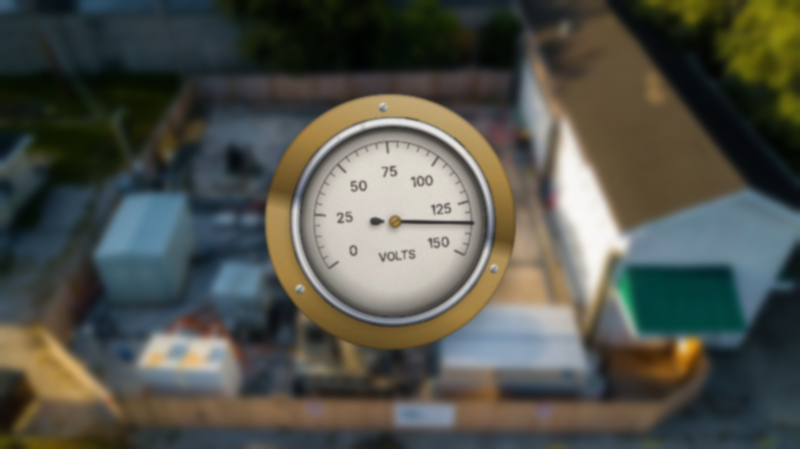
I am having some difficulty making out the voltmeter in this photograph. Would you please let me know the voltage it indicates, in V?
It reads 135 V
